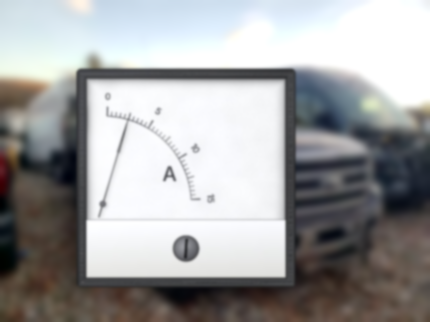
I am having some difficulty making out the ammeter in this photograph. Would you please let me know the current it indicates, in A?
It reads 2.5 A
